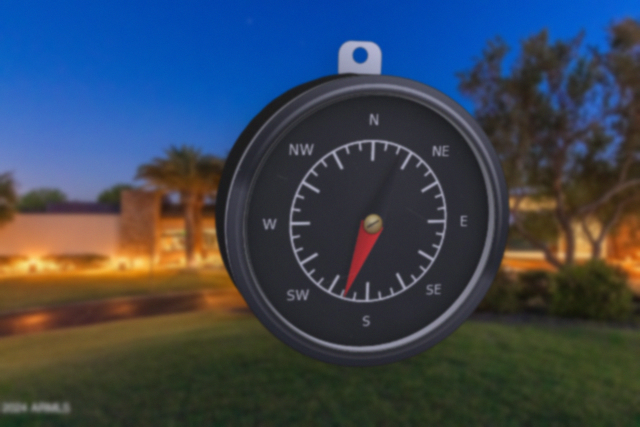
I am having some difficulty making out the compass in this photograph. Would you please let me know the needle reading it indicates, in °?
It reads 200 °
